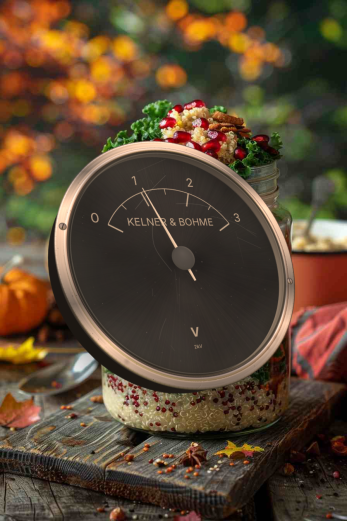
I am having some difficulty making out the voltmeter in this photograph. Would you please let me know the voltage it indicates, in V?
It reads 1 V
